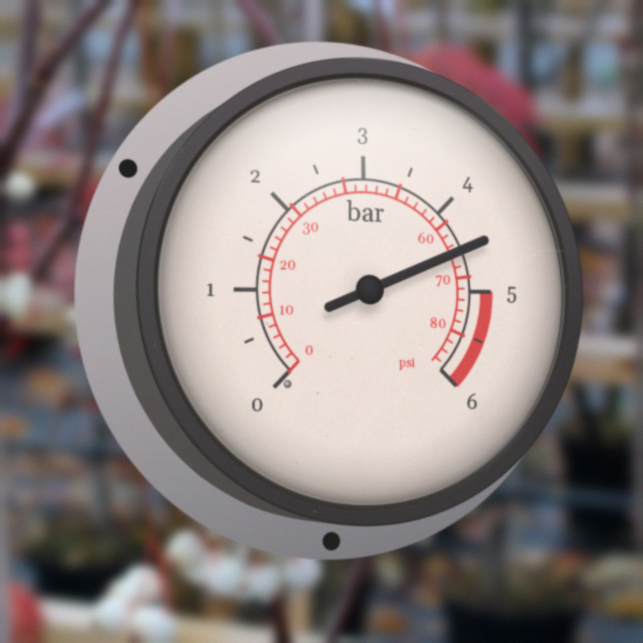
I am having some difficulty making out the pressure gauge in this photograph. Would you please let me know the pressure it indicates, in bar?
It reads 4.5 bar
